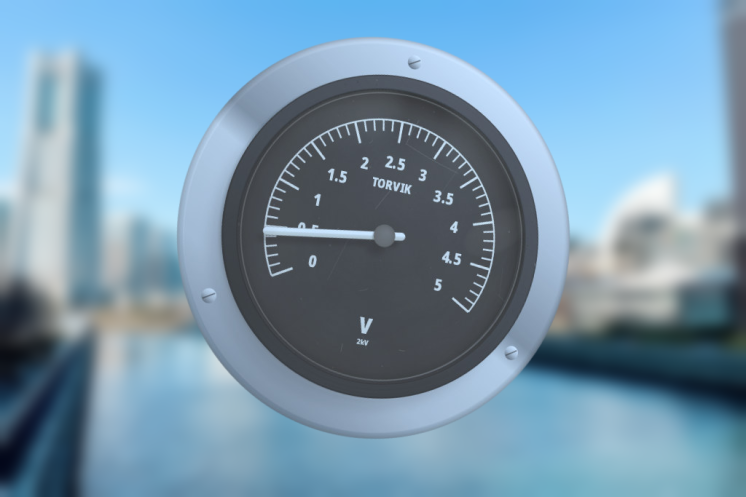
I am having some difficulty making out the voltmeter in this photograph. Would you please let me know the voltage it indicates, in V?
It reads 0.45 V
